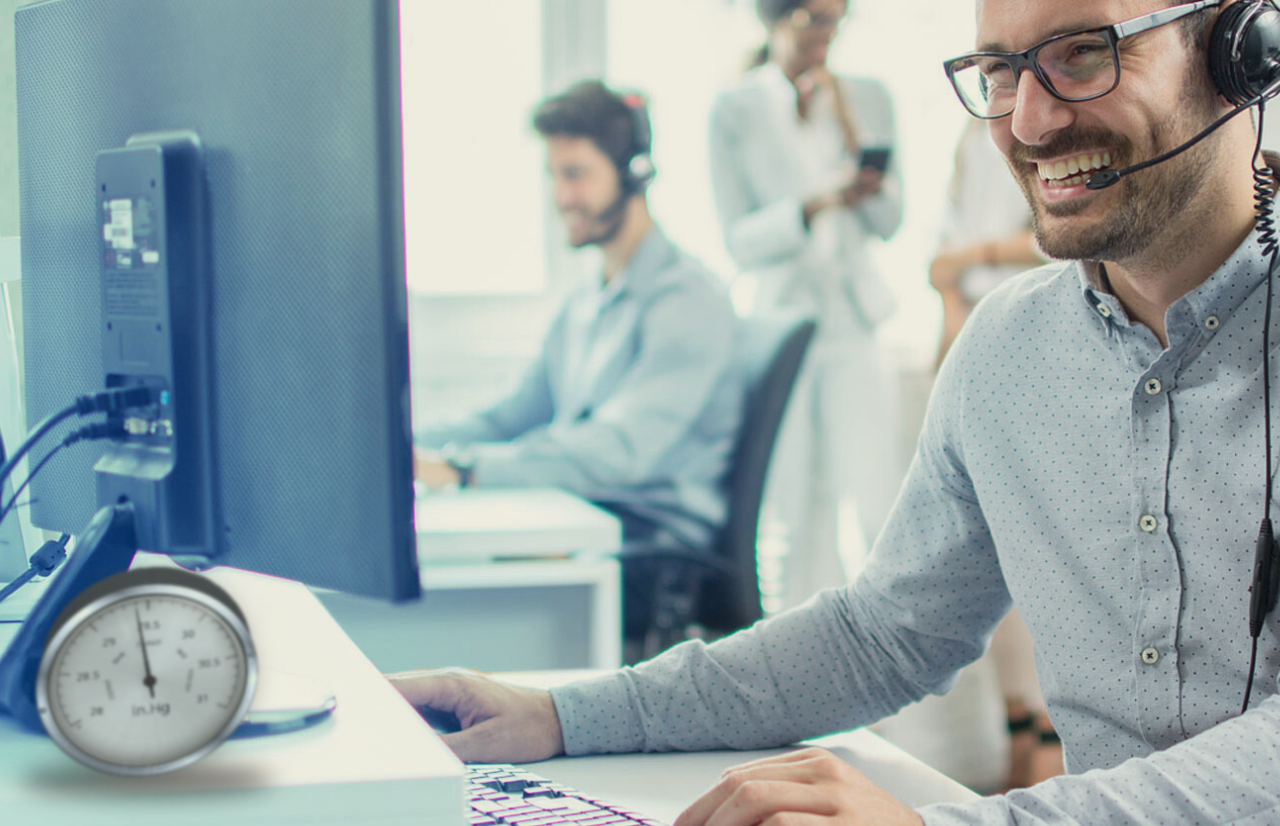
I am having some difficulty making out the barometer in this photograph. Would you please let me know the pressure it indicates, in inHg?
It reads 29.4 inHg
